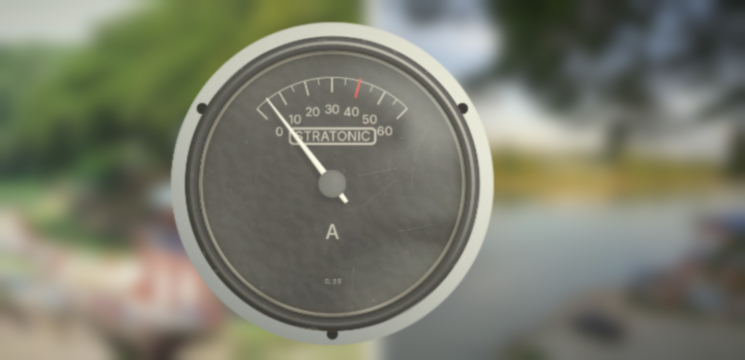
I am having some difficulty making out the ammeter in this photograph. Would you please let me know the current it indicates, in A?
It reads 5 A
